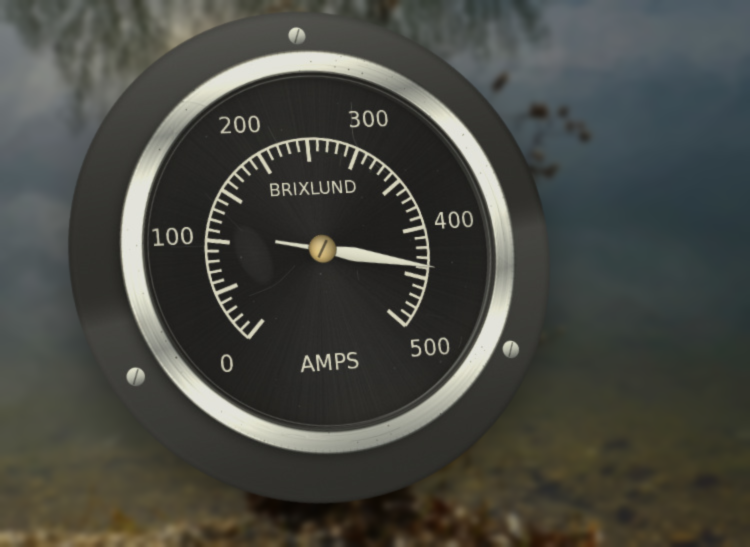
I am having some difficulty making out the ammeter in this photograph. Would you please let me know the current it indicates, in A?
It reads 440 A
